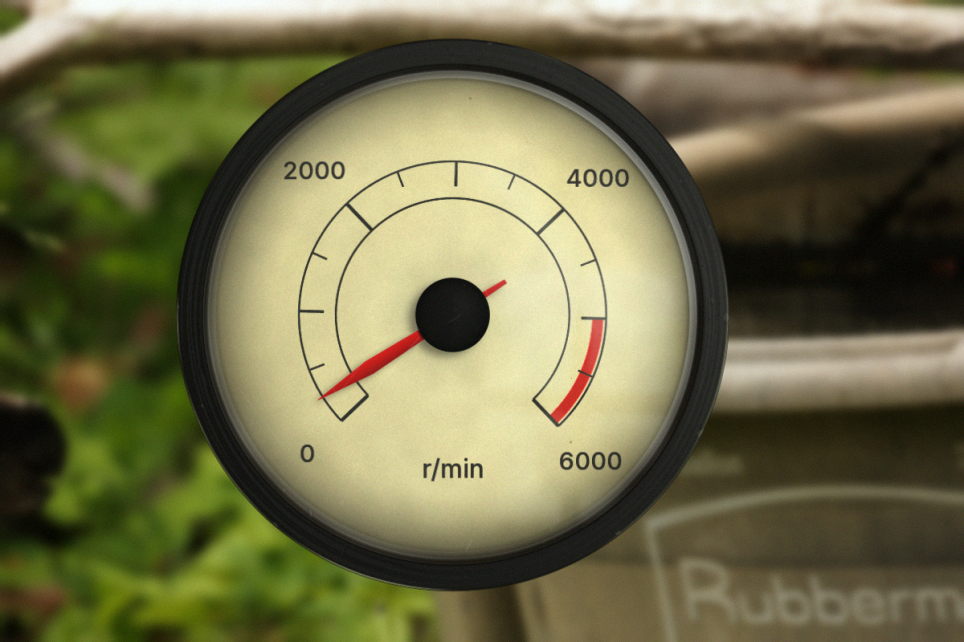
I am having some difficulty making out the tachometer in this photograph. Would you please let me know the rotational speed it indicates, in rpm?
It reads 250 rpm
